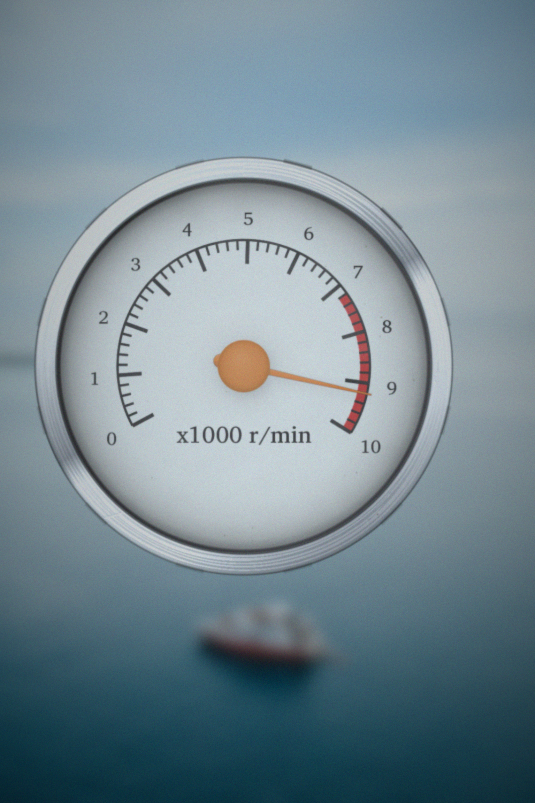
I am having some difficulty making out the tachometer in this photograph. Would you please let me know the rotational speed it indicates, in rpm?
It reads 9200 rpm
